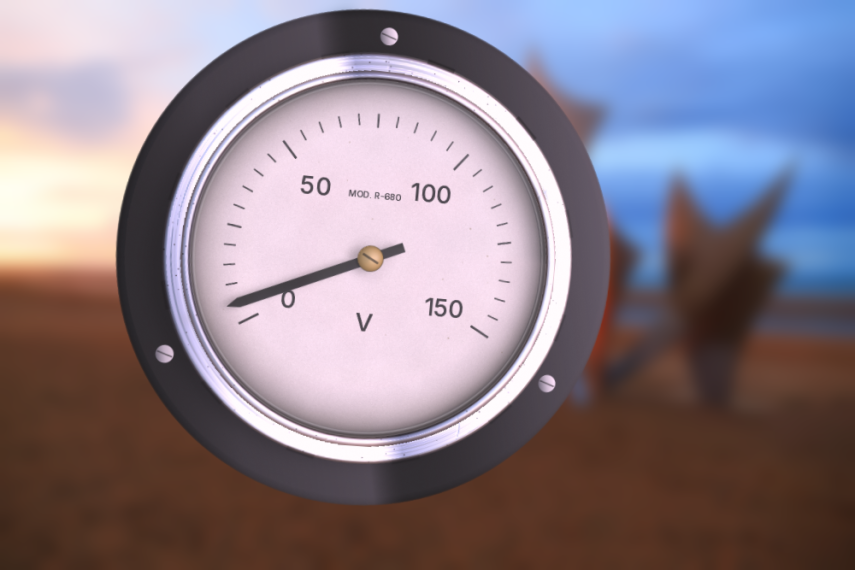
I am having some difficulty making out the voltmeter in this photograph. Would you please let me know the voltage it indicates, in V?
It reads 5 V
